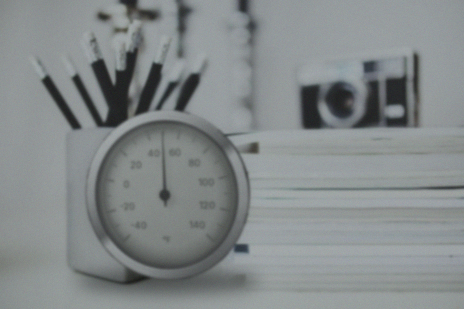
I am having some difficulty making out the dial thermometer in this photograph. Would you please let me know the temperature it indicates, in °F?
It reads 50 °F
